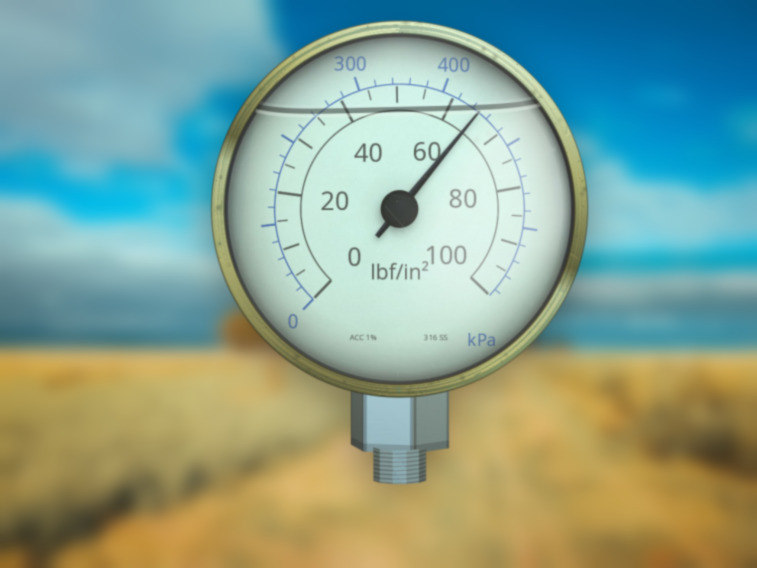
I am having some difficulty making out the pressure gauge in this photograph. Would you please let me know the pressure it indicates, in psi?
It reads 65 psi
